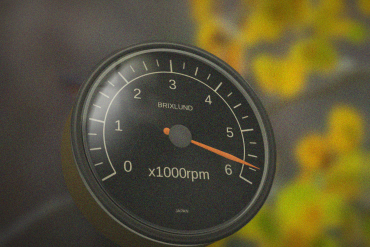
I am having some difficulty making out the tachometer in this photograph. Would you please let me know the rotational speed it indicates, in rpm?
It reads 5750 rpm
